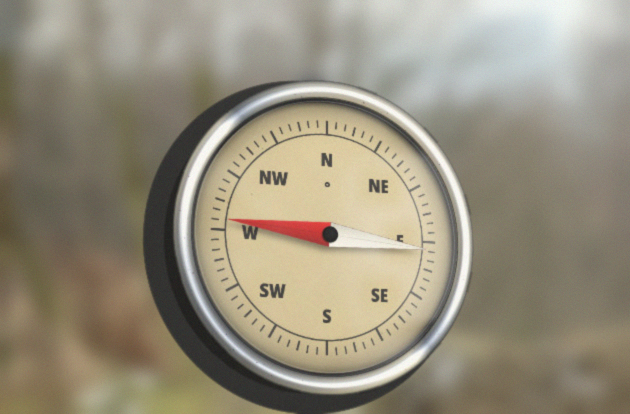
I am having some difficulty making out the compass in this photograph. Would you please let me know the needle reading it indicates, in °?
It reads 275 °
